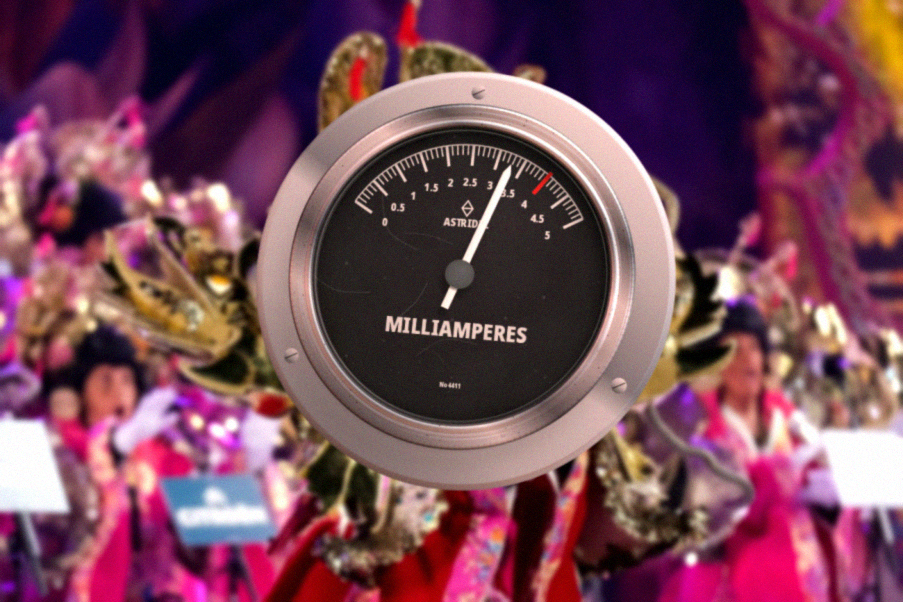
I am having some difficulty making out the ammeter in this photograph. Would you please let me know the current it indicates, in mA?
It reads 3.3 mA
